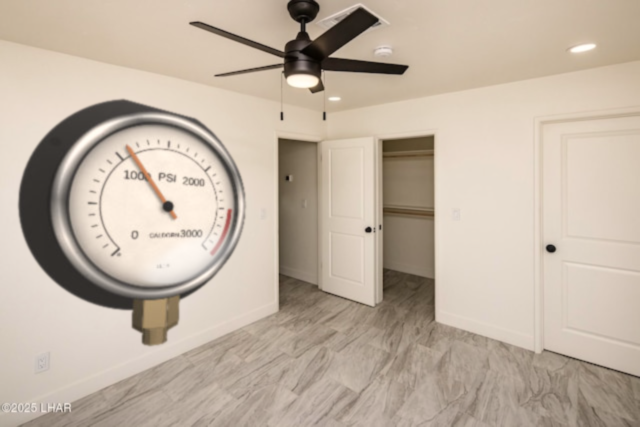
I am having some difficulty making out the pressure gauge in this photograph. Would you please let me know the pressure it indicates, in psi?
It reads 1100 psi
